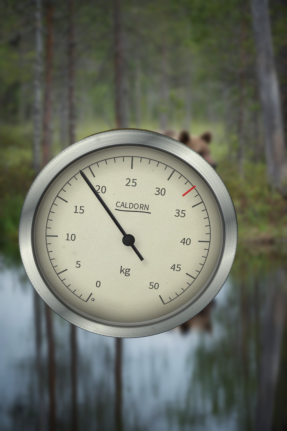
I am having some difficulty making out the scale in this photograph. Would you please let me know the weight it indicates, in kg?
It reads 19 kg
